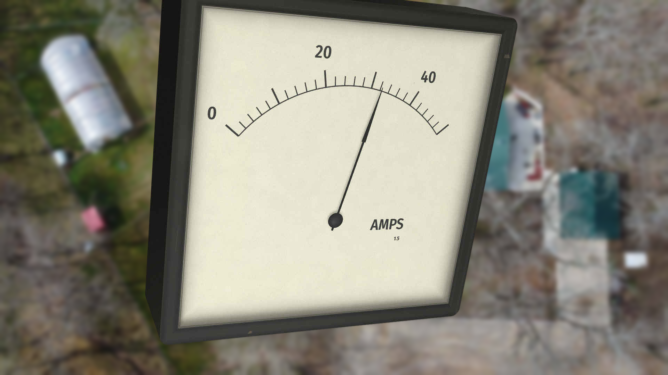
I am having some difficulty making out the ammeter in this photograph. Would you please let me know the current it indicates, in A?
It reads 32 A
